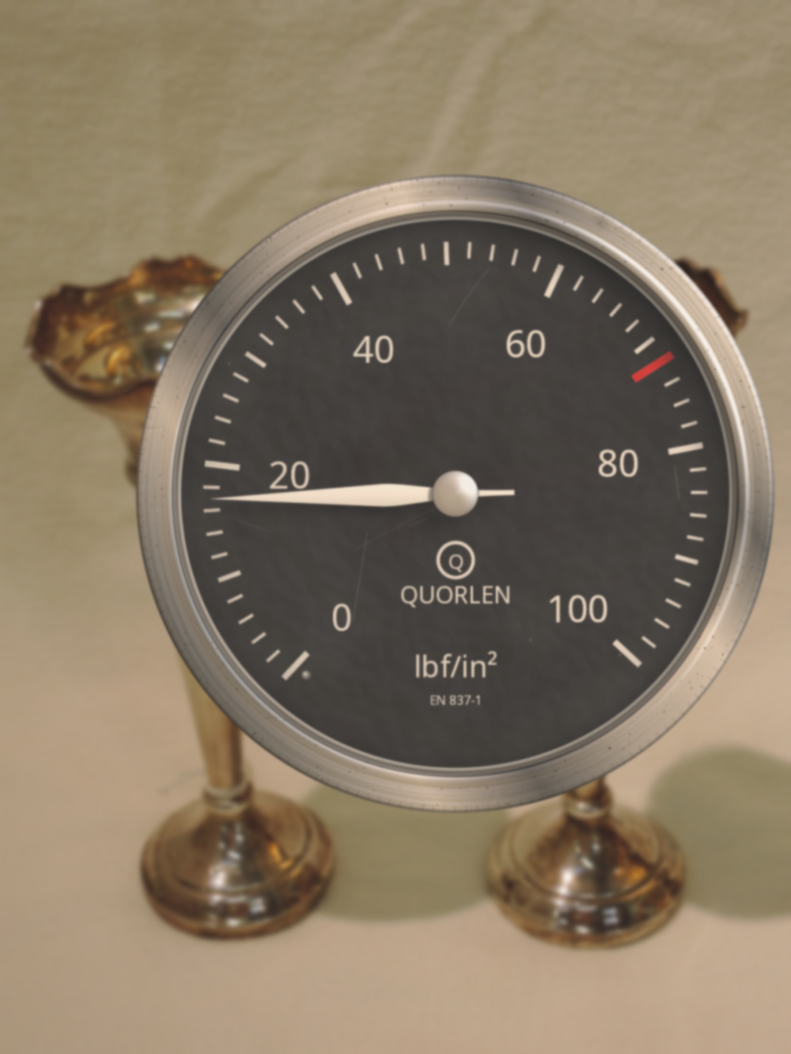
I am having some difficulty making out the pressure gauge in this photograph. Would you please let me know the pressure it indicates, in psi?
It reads 17 psi
